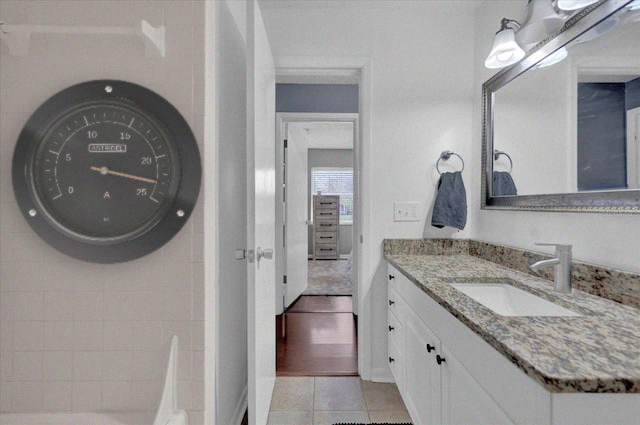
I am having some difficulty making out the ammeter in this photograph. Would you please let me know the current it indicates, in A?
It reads 23 A
